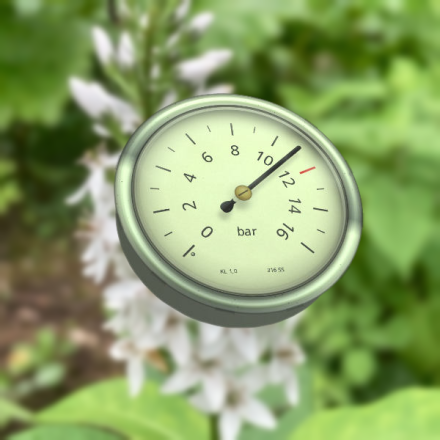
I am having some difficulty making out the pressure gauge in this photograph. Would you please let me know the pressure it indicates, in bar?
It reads 11 bar
